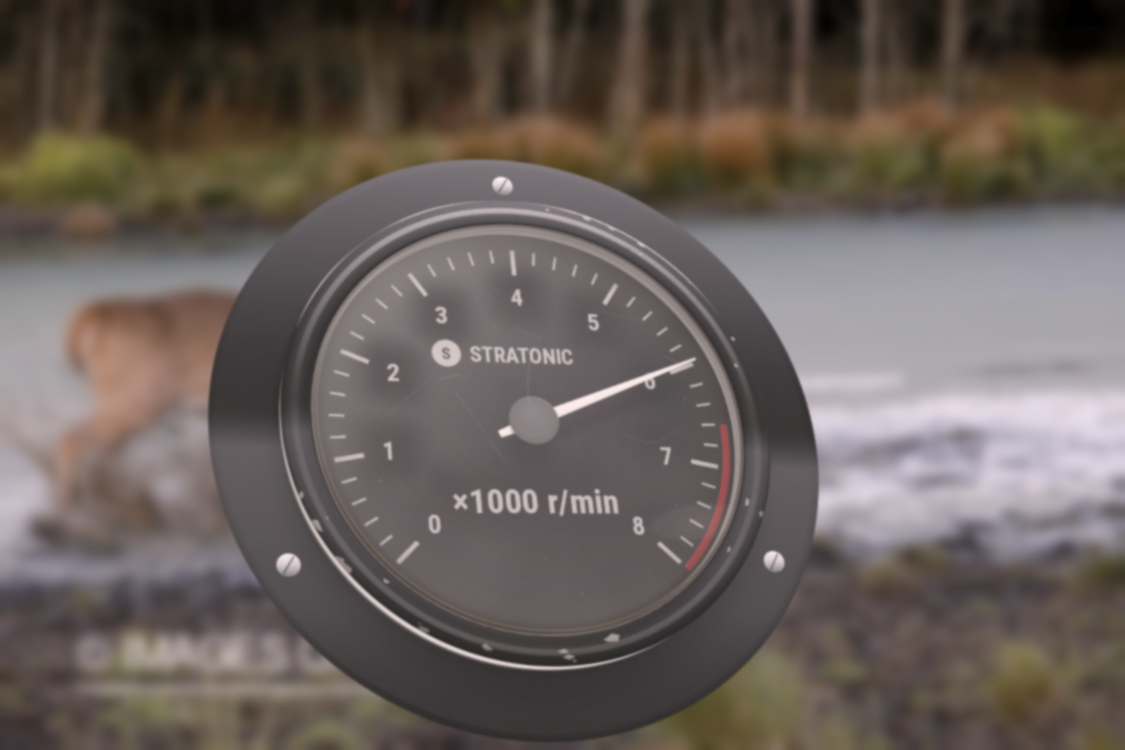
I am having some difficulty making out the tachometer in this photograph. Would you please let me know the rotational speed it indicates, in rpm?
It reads 6000 rpm
